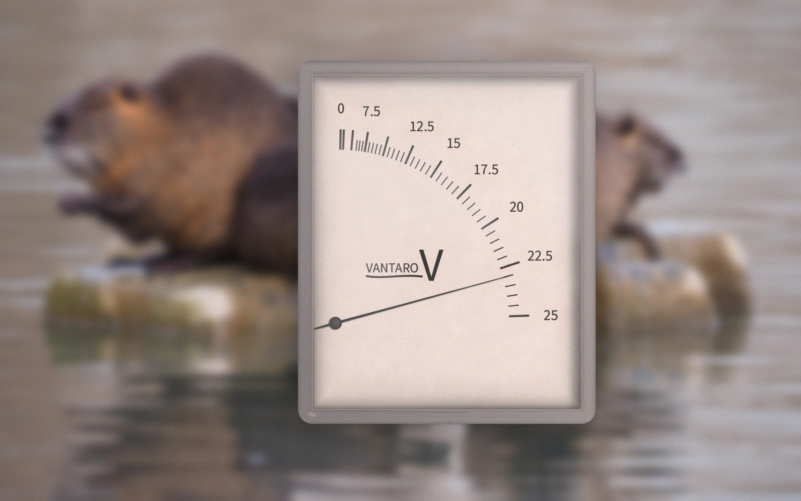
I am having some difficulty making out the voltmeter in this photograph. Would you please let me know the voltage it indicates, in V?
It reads 23 V
